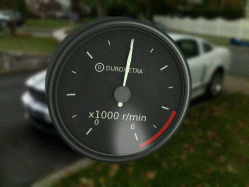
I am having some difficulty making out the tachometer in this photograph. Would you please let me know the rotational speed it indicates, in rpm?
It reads 3000 rpm
